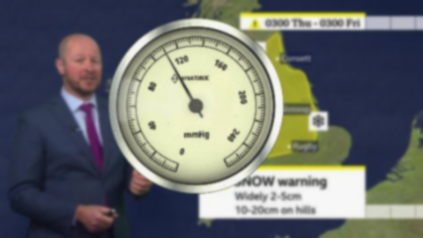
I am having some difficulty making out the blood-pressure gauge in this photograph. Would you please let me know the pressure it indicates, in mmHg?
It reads 110 mmHg
